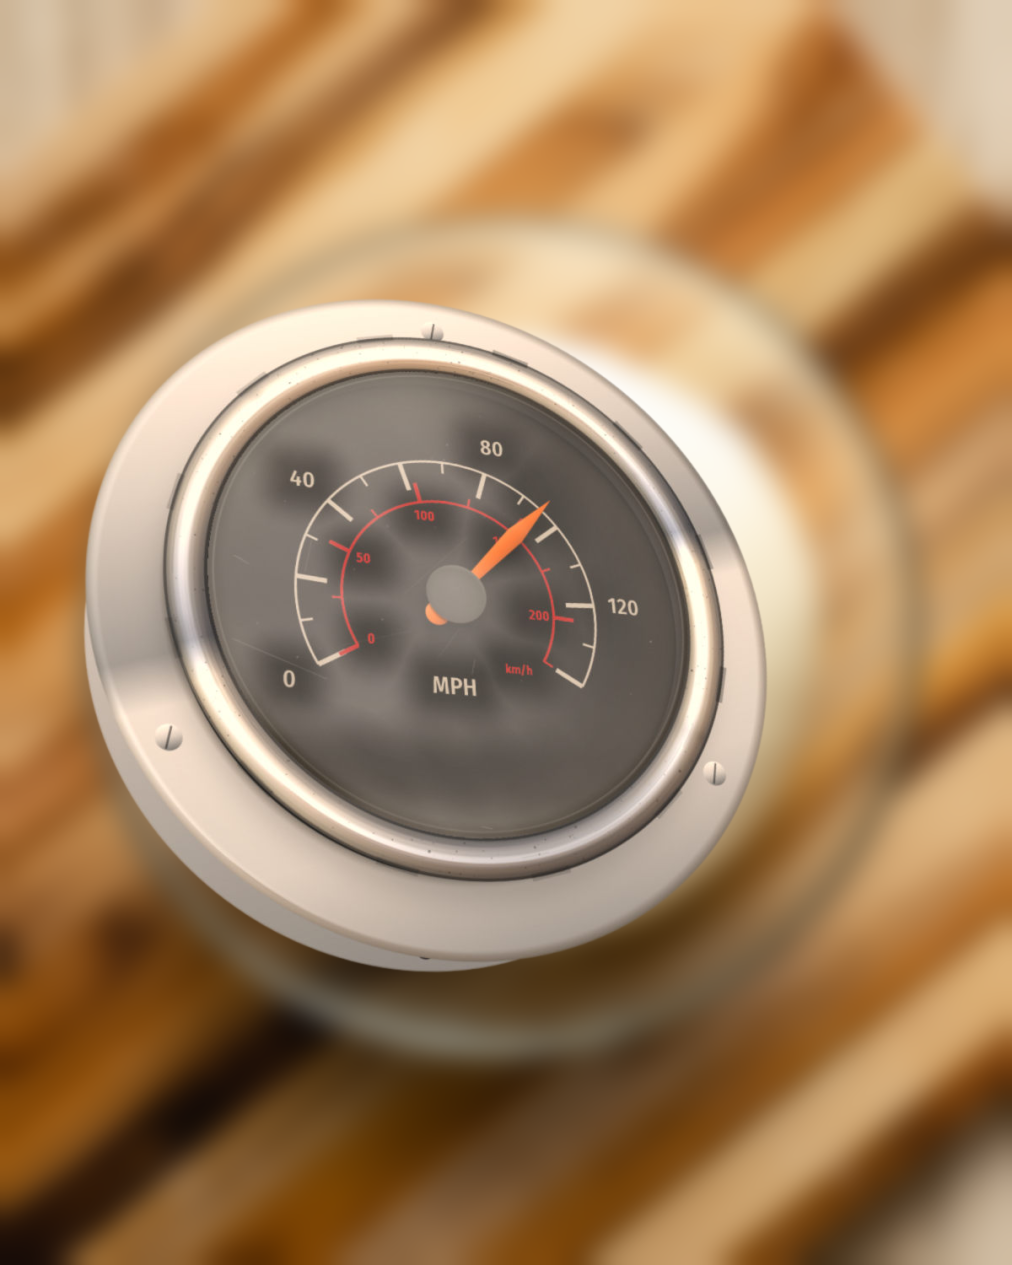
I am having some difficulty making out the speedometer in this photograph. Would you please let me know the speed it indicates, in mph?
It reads 95 mph
